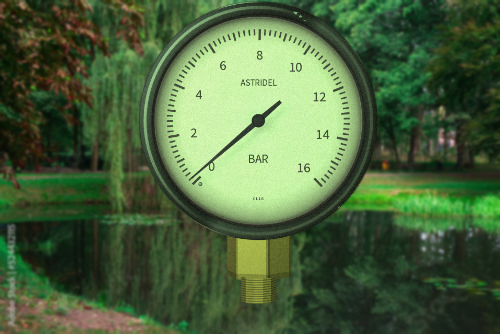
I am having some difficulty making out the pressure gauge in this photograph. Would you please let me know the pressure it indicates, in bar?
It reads 0.2 bar
